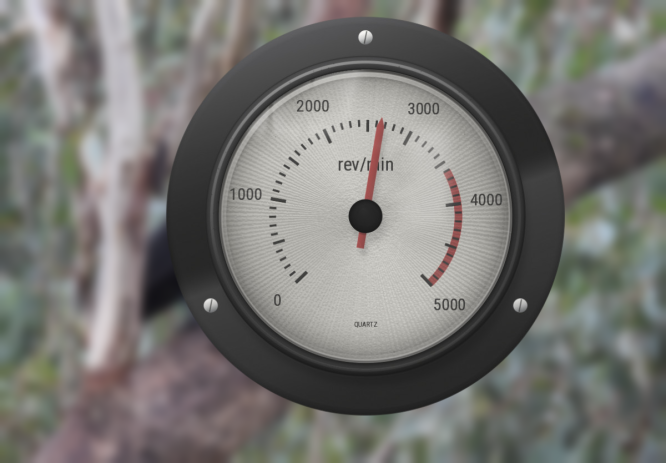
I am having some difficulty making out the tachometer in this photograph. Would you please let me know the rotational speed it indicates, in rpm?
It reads 2650 rpm
